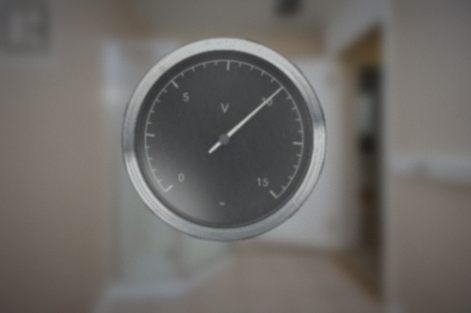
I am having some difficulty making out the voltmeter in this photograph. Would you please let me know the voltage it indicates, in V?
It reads 10 V
